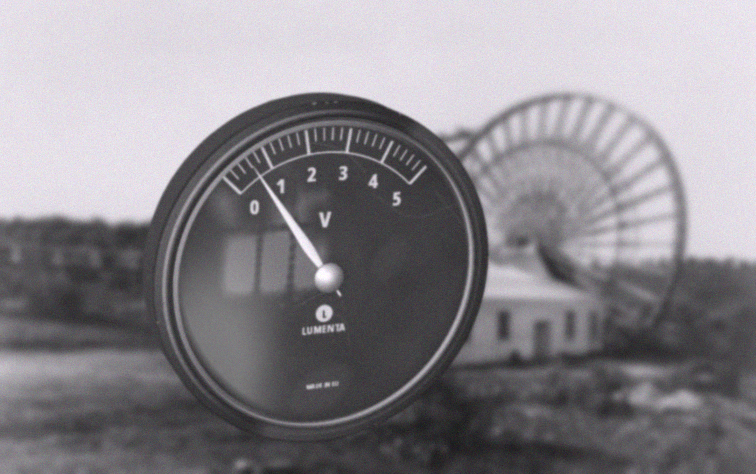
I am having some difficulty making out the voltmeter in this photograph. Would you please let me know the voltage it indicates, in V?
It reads 0.6 V
